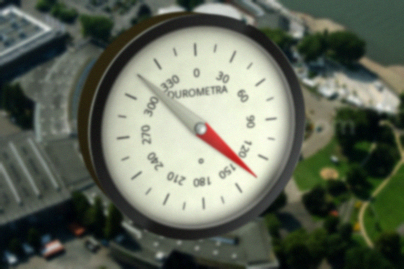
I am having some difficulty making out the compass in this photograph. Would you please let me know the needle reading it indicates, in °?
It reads 135 °
